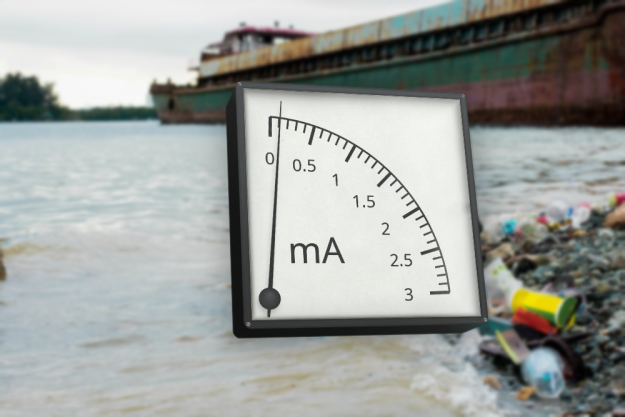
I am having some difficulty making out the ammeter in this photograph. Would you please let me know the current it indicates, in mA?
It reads 0.1 mA
